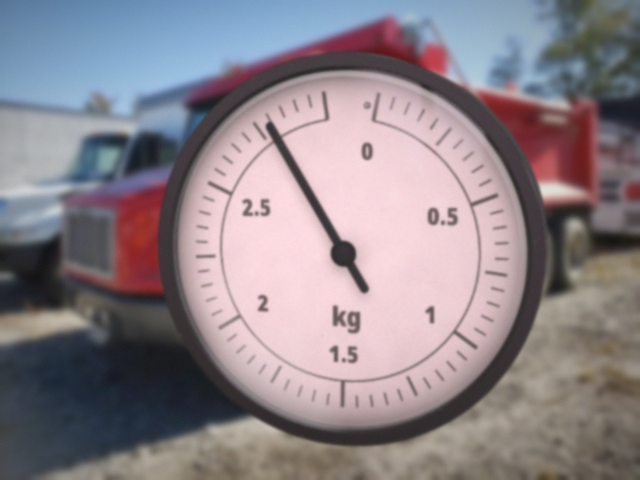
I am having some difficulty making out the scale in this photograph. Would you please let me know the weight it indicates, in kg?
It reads 2.8 kg
